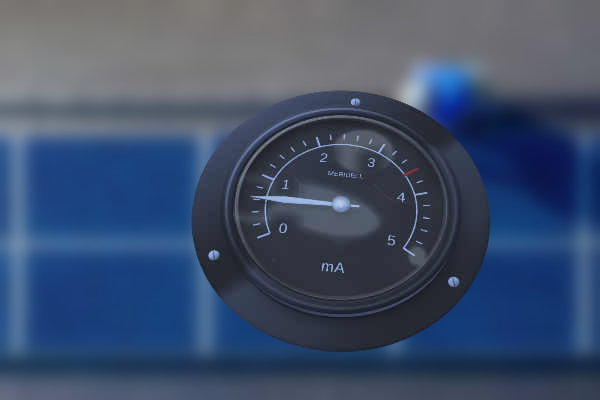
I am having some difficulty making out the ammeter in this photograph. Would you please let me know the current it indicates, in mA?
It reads 0.6 mA
